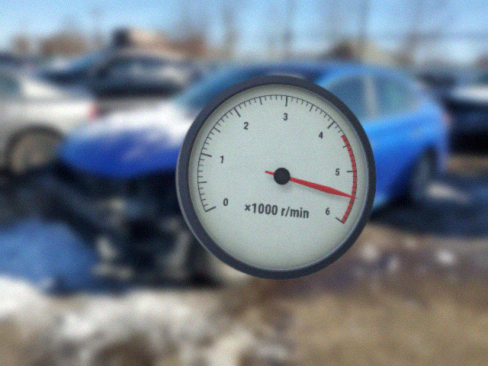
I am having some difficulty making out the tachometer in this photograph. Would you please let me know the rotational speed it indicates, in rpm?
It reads 5500 rpm
